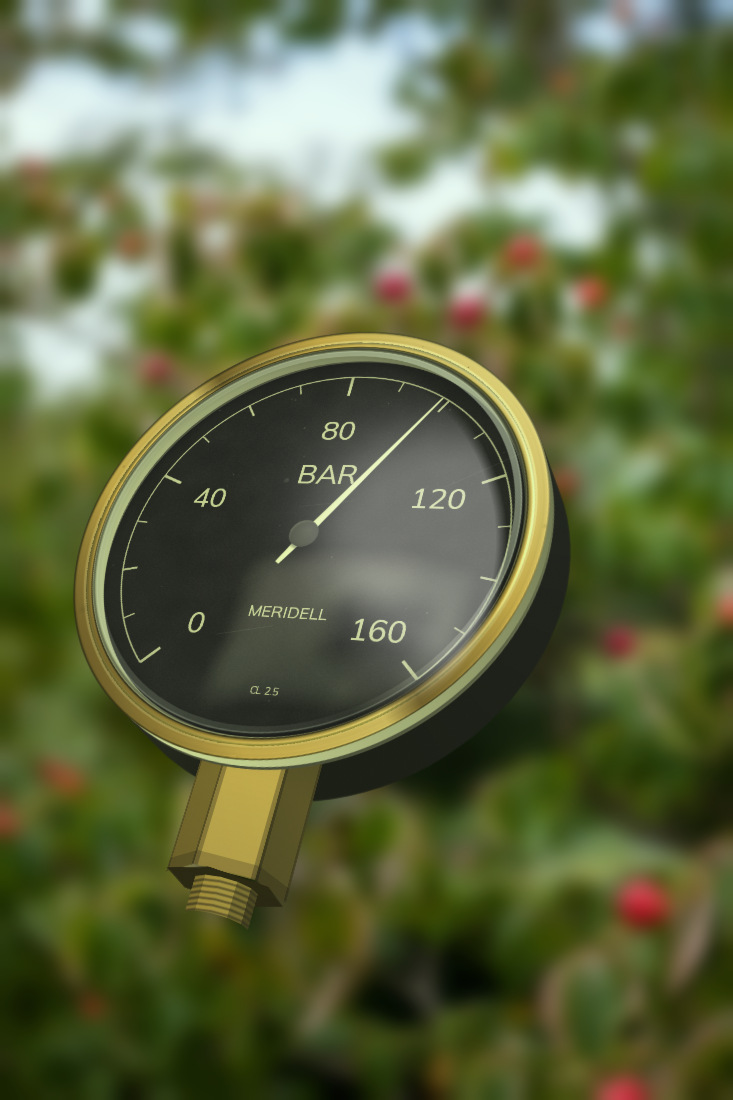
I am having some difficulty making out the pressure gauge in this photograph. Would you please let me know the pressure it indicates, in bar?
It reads 100 bar
